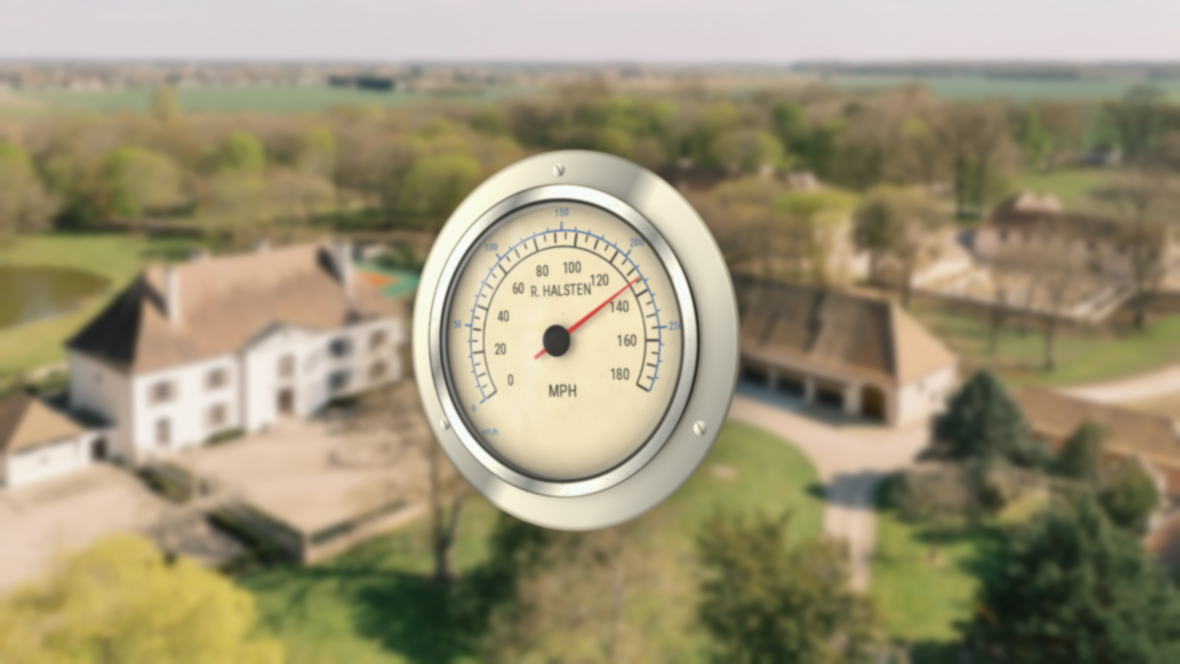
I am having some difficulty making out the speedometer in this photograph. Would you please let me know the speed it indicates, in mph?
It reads 135 mph
